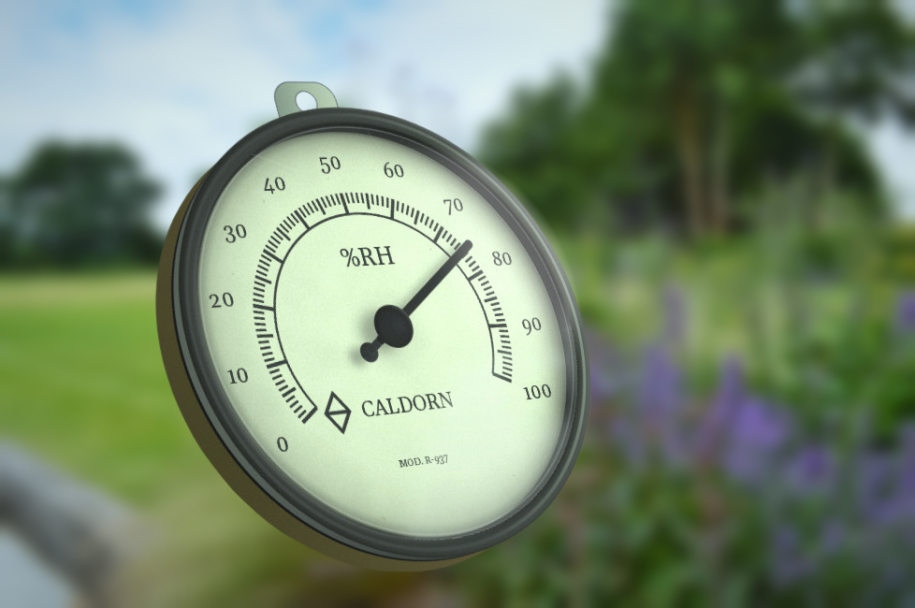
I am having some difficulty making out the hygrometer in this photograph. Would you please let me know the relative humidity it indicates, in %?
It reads 75 %
